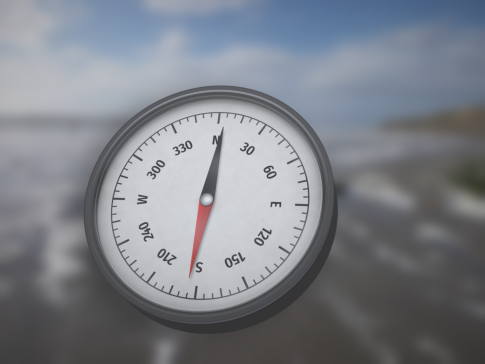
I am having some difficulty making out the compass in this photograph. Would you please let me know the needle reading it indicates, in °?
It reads 185 °
